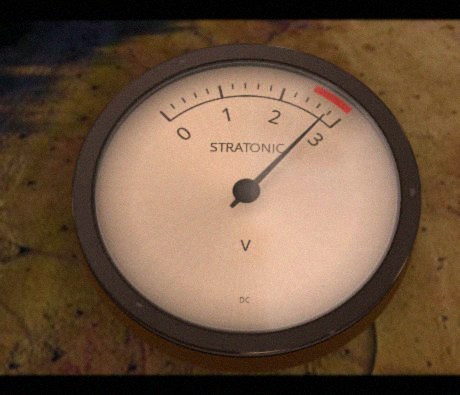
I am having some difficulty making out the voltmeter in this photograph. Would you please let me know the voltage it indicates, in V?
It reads 2.8 V
